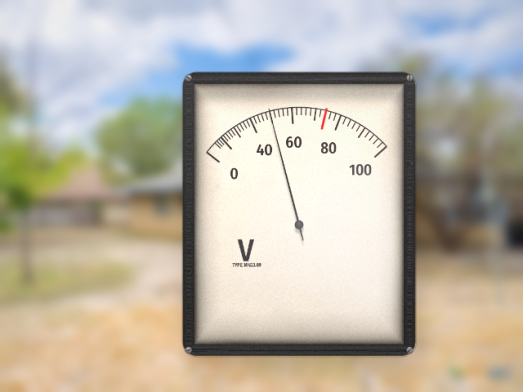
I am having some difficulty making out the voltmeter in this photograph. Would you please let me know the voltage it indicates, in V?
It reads 50 V
